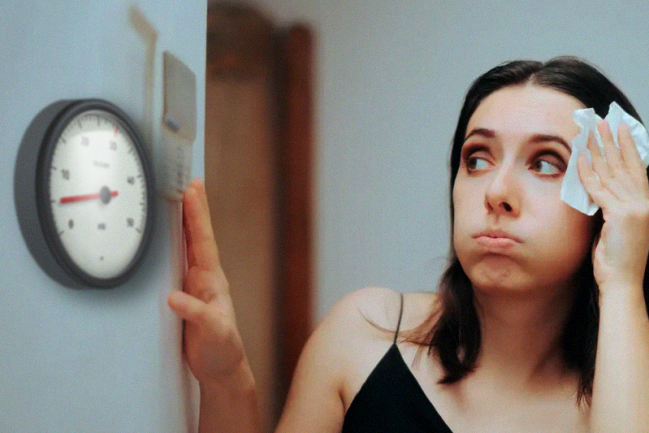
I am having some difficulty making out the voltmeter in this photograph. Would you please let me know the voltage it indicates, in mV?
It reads 5 mV
